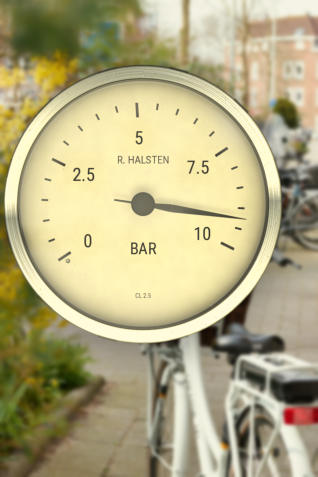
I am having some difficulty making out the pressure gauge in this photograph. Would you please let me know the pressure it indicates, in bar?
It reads 9.25 bar
